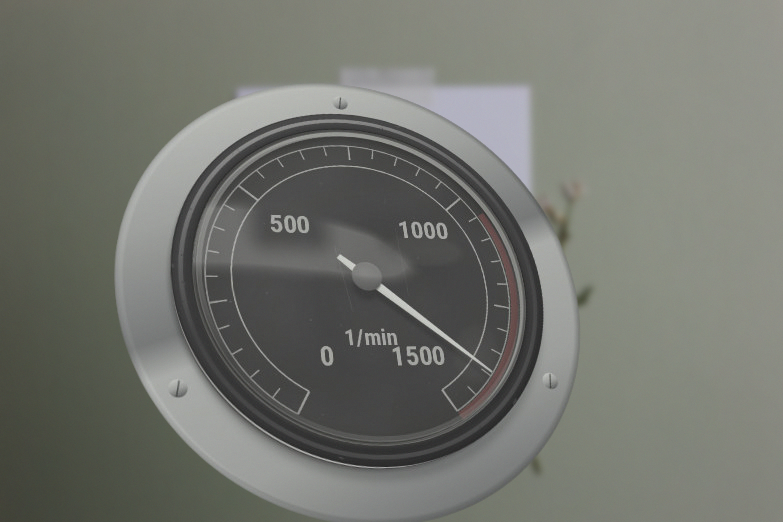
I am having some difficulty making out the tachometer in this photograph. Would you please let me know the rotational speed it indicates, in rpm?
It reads 1400 rpm
